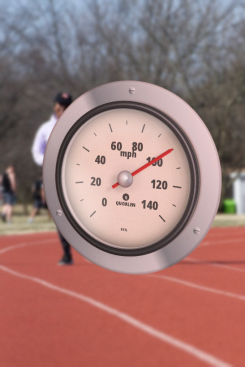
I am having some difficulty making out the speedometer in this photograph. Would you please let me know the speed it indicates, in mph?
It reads 100 mph
